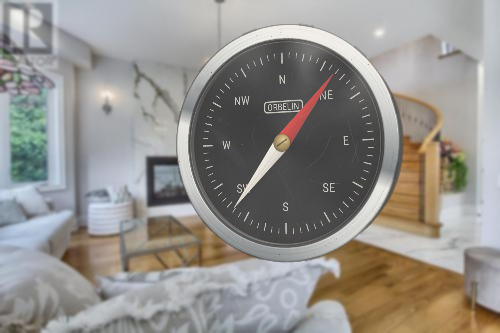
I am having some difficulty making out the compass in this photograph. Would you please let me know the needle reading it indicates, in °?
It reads 40 °
